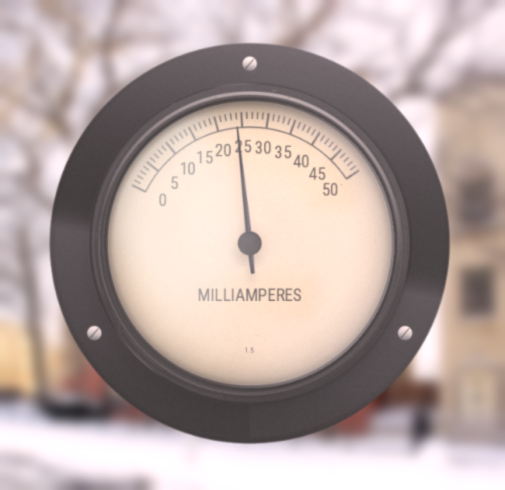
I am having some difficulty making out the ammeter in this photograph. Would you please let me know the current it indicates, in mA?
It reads 24 mA
